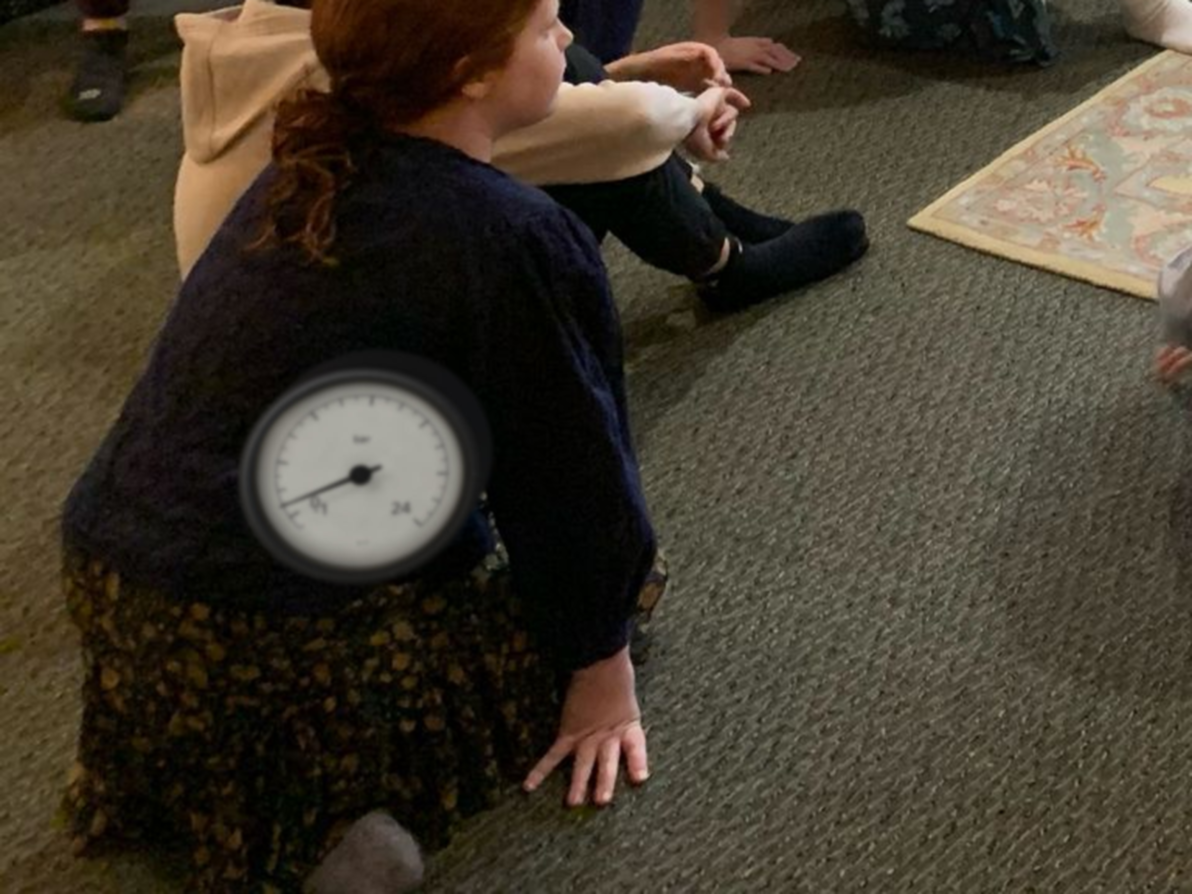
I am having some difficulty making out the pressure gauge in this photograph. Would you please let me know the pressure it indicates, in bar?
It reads 1 bar
